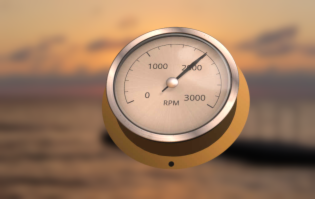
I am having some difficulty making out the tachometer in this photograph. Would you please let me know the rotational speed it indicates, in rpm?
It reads 2000 rpm
